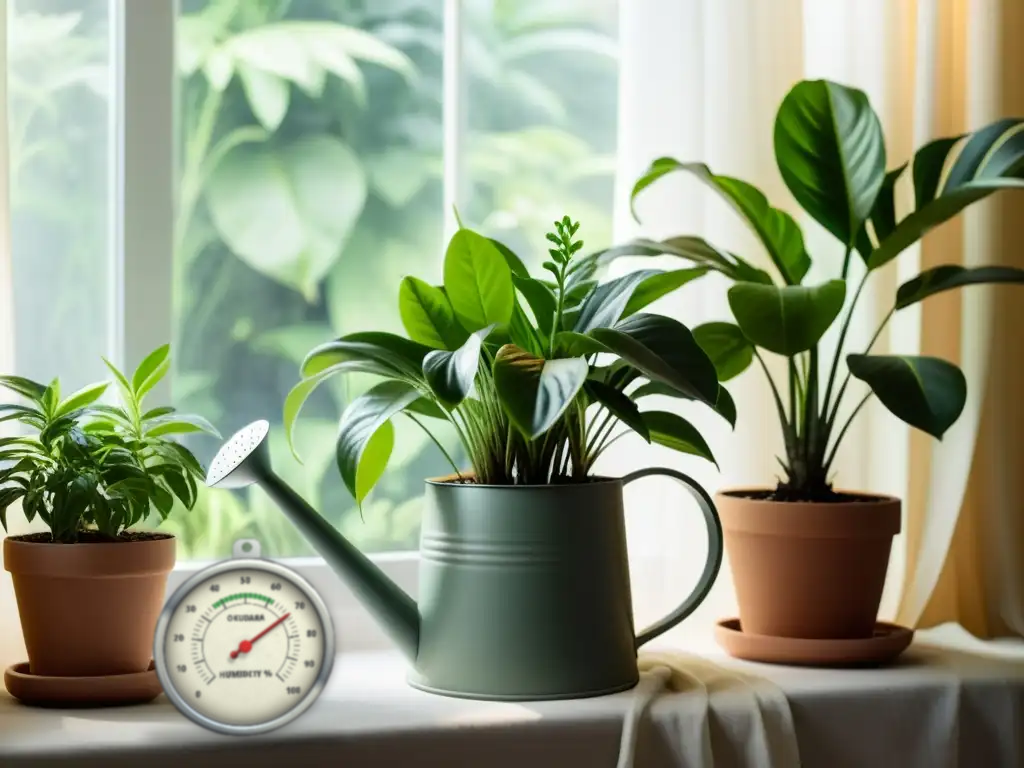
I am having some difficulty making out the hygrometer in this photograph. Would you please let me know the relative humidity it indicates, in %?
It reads 70 %
